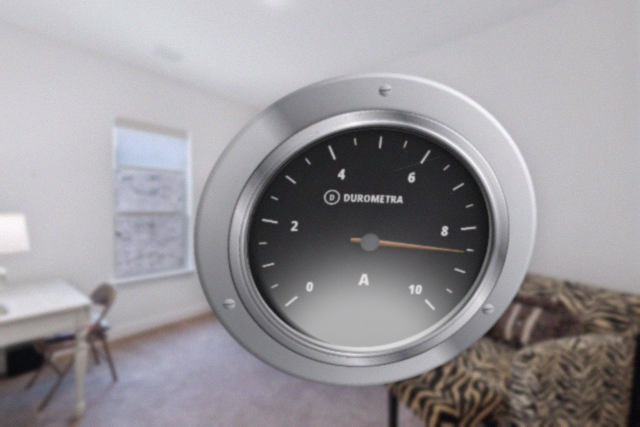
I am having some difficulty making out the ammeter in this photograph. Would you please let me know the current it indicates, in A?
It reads 8.5 A
